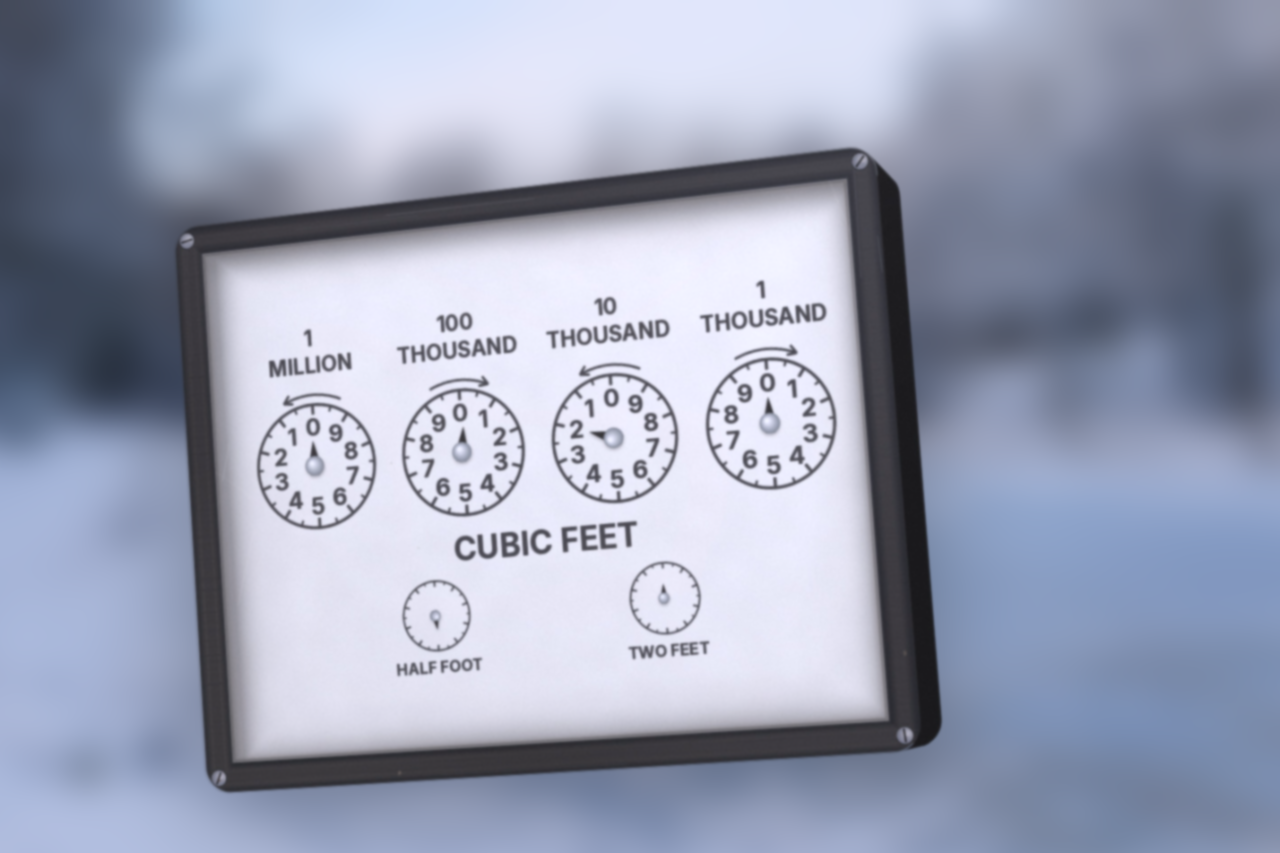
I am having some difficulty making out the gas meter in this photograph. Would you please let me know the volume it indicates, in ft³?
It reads 2000 ft³
